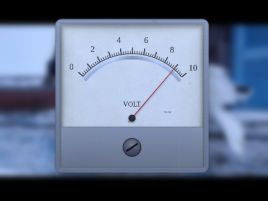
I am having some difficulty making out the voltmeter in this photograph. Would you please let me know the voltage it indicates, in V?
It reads 9 V
